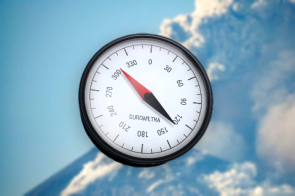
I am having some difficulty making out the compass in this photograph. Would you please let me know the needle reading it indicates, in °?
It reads 310 °
